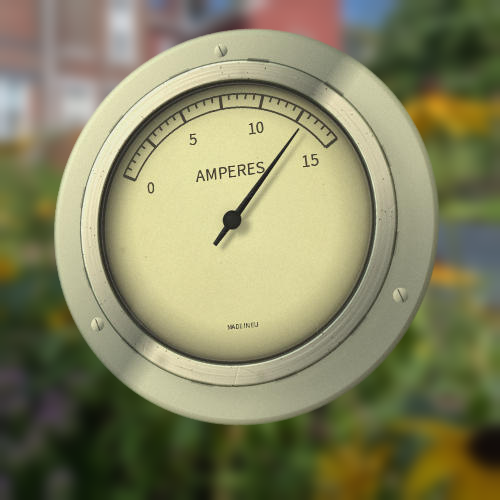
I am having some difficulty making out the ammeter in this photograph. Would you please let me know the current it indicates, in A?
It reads 13 A
